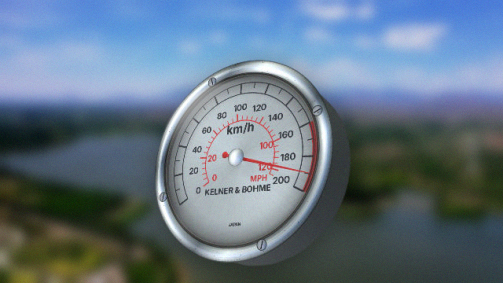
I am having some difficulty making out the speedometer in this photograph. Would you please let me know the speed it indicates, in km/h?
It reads 190 km/h
